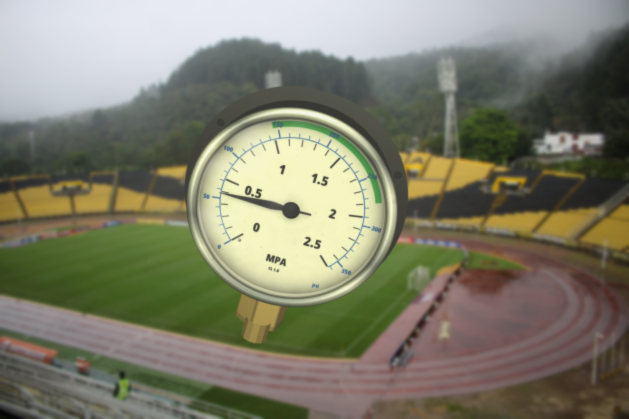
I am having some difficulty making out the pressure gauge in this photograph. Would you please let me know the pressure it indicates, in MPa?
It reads 0.4 MPa
